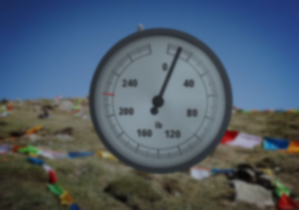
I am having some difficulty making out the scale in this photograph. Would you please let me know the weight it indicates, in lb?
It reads 10 lb
